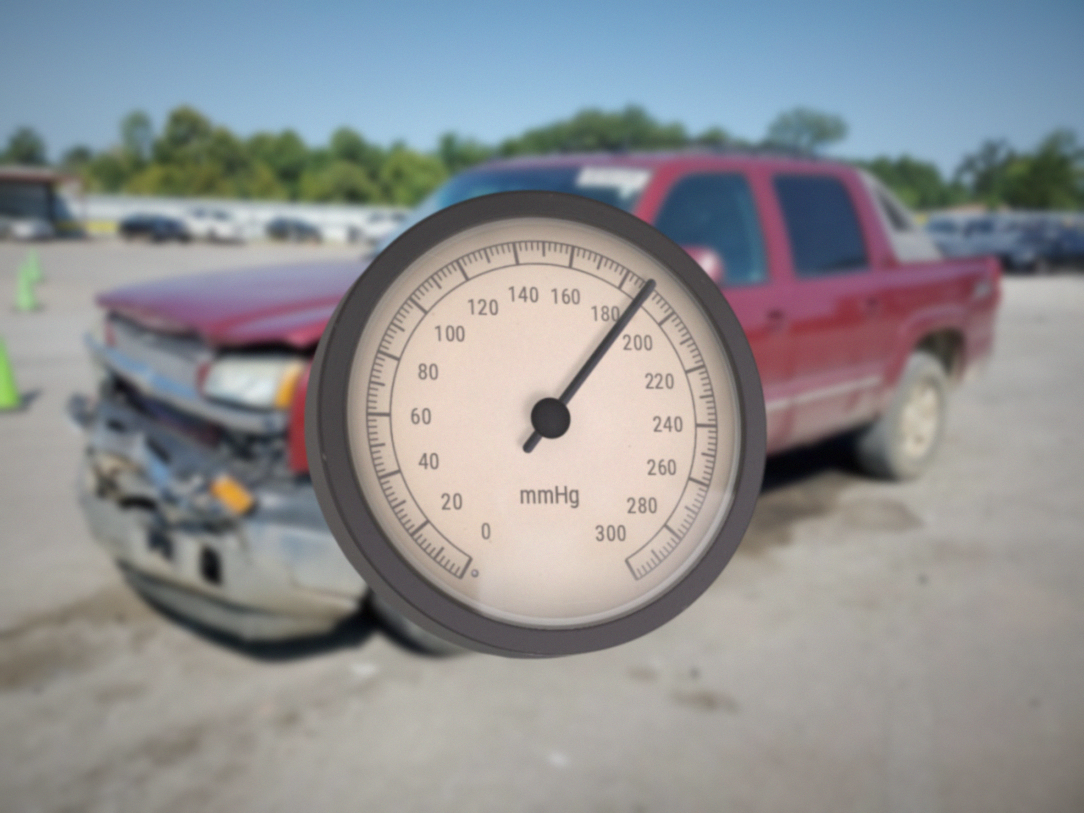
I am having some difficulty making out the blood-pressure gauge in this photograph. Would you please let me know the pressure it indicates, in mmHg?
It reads 188 mmHg
